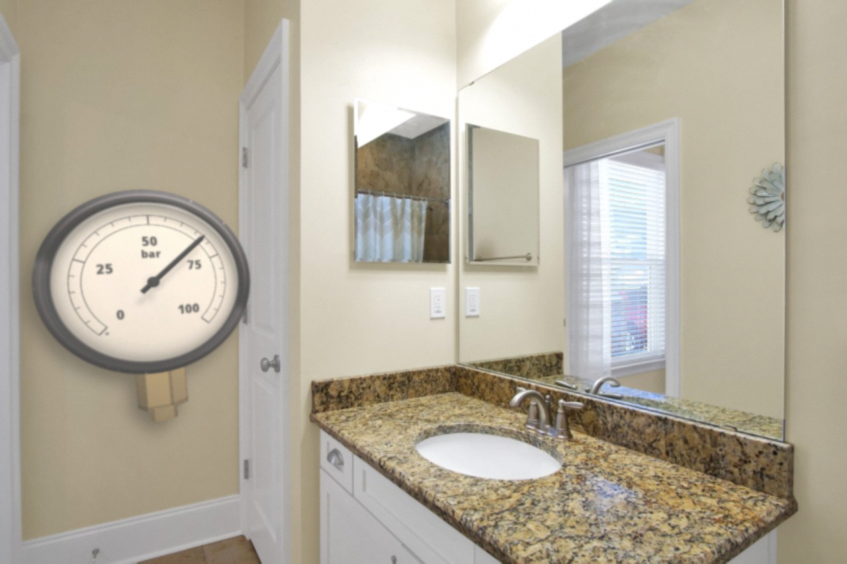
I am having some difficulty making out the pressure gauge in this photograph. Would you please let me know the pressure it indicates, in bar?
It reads 67.5 bar
